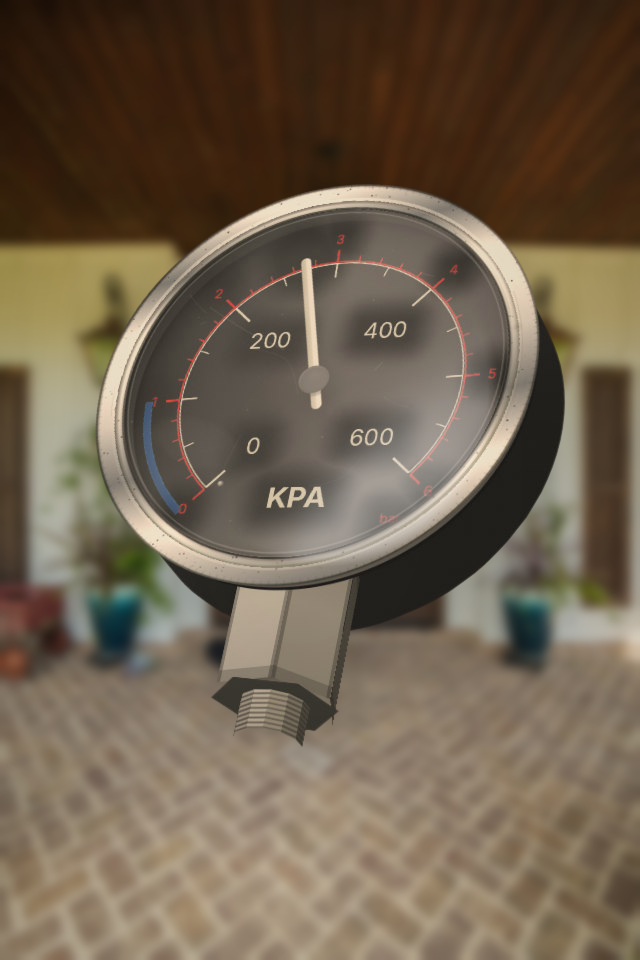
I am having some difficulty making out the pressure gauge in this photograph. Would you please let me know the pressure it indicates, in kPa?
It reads 275 kPa
